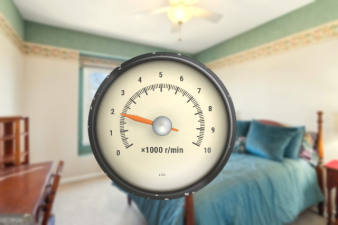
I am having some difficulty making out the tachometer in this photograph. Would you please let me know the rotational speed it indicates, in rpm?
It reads 2000 rpm
